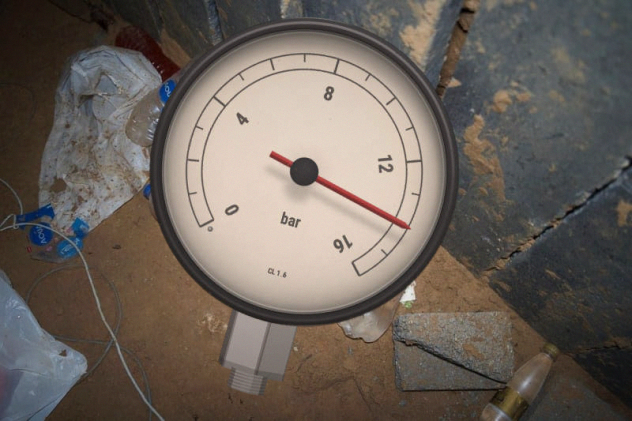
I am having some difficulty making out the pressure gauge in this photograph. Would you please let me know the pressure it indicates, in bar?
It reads 14 bar
